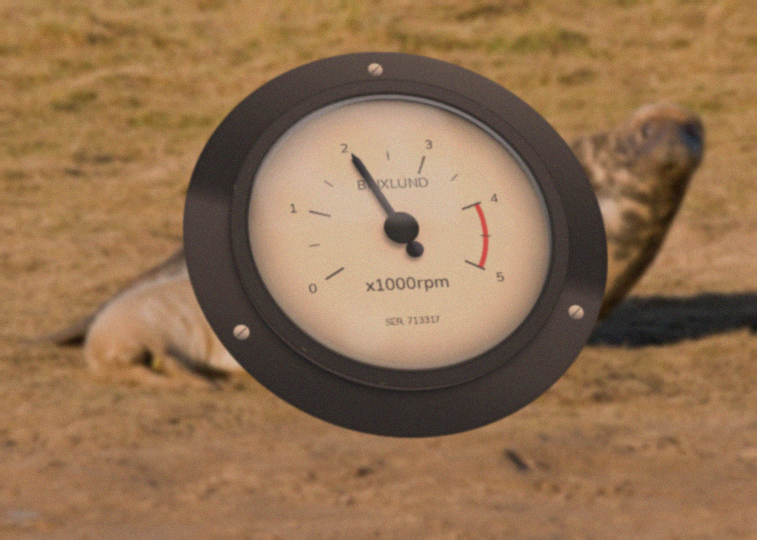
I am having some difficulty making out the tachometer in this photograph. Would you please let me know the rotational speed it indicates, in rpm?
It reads 2000 rpm
